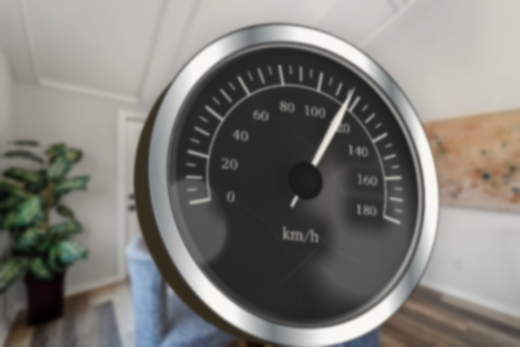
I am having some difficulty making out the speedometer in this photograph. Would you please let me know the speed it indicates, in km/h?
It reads 115 km/h
